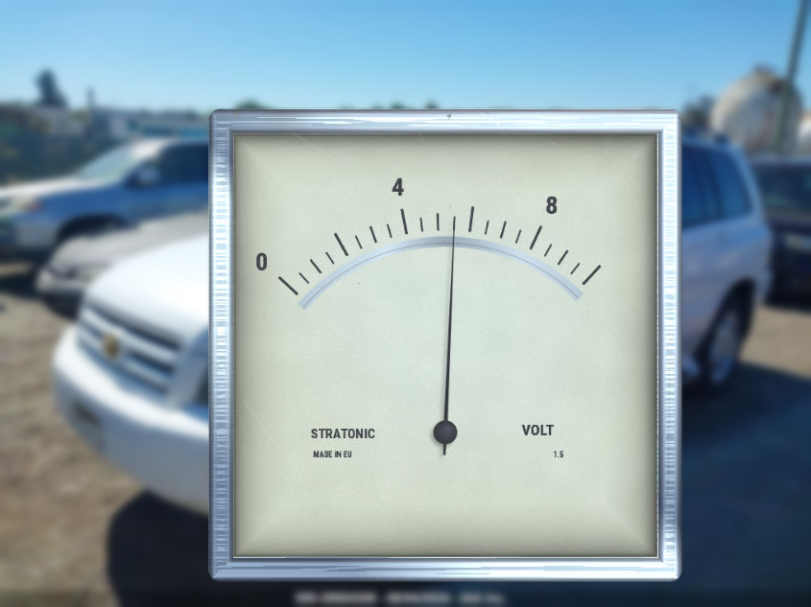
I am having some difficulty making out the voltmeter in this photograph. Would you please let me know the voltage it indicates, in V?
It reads 5.5 V
